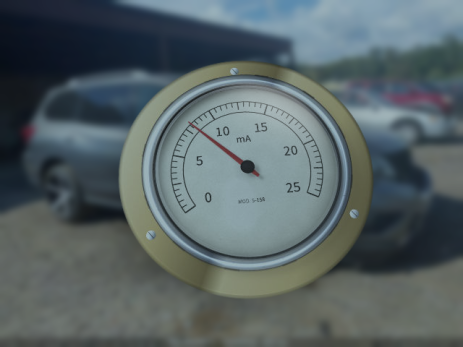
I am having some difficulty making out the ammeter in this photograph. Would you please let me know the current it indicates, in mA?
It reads 8 mA
